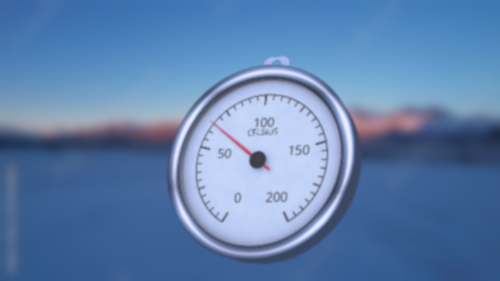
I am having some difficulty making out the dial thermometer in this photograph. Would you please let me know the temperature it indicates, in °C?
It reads 65 °C
